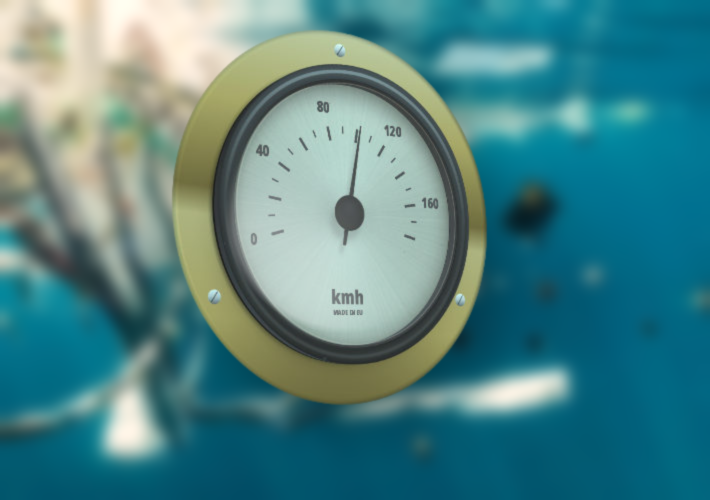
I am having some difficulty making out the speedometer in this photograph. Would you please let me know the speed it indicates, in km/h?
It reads 100 km/h
